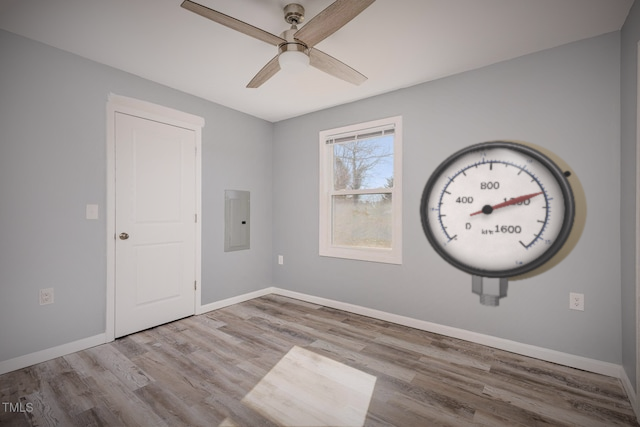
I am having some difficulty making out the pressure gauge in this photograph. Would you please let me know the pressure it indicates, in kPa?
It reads 1200 kPa
